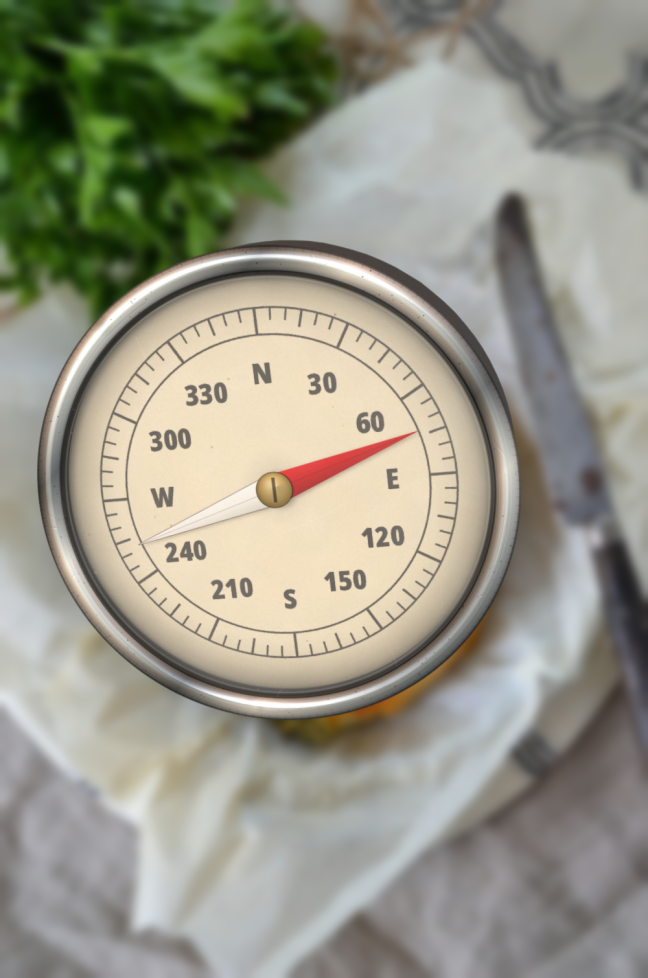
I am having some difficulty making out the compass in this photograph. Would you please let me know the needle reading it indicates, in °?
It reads 72.5 °
